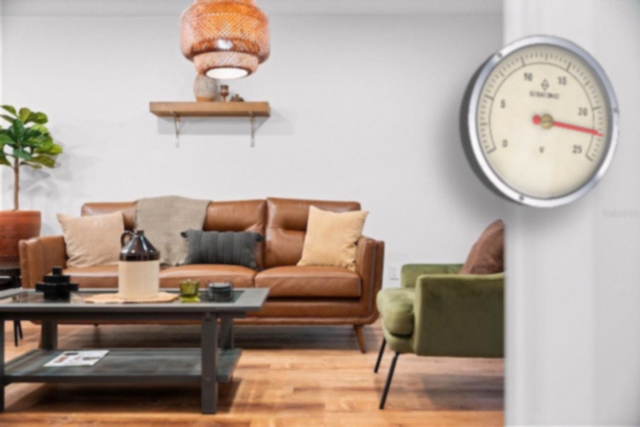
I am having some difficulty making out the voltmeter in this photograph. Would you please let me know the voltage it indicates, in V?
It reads 22.5 V
